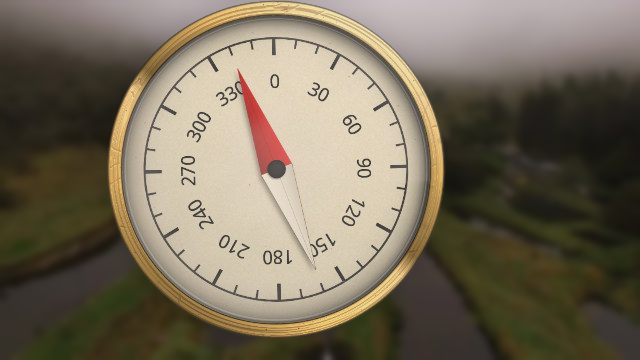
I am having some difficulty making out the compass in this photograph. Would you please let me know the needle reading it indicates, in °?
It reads 340 °
